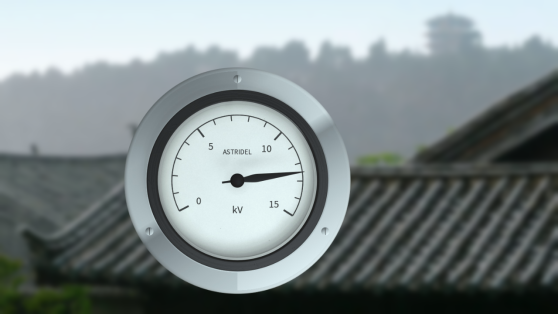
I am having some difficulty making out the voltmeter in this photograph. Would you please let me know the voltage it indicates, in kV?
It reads 12.5 kV
